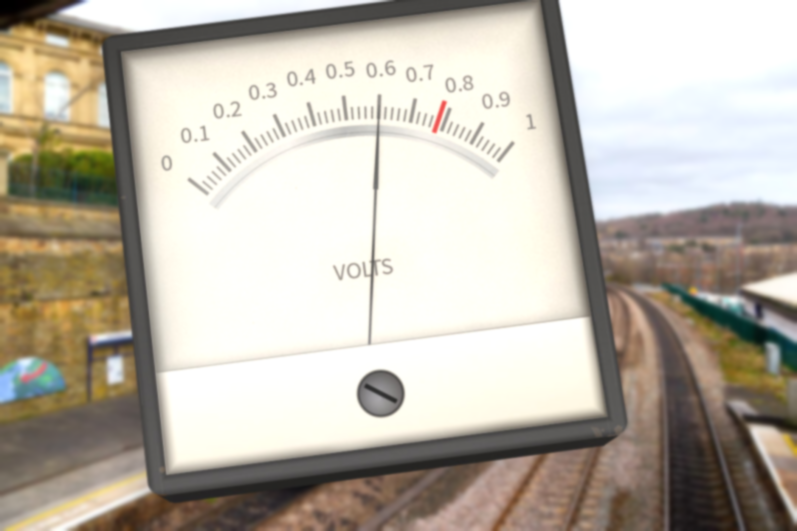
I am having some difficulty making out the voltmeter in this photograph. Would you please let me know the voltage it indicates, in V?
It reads 0.6 V
